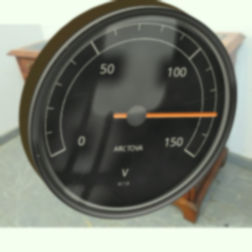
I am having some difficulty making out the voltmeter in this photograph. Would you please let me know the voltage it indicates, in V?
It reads 130 V
